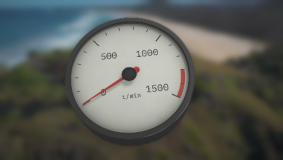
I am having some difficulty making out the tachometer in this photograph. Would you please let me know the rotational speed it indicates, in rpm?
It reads 0 rpm
